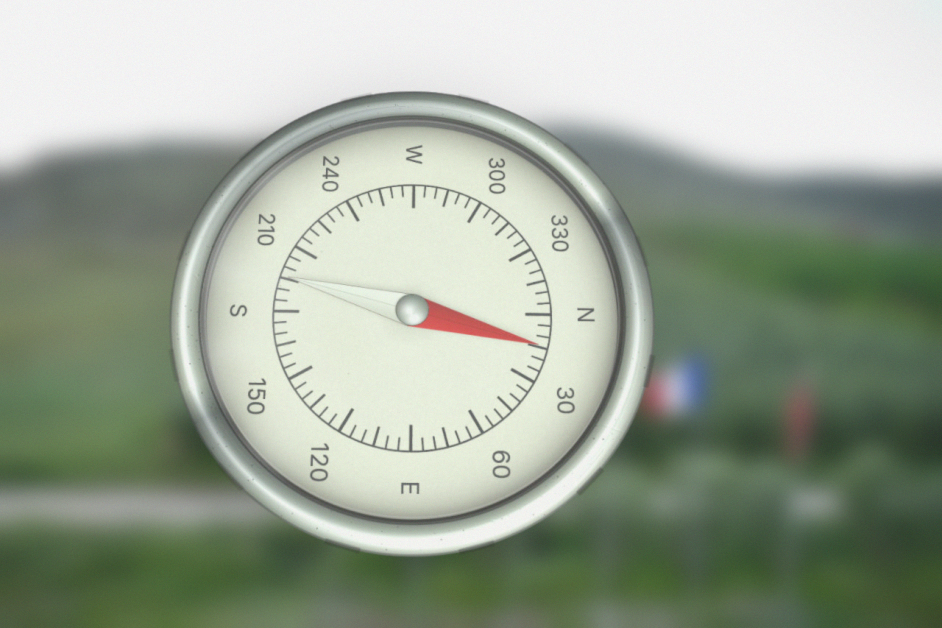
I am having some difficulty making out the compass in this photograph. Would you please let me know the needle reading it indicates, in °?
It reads 15 °
